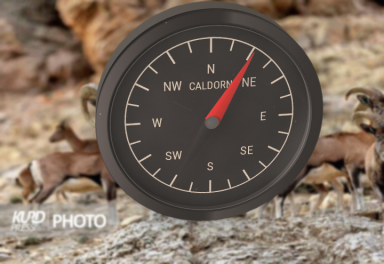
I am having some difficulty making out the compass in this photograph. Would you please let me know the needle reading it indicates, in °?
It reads 30 °
